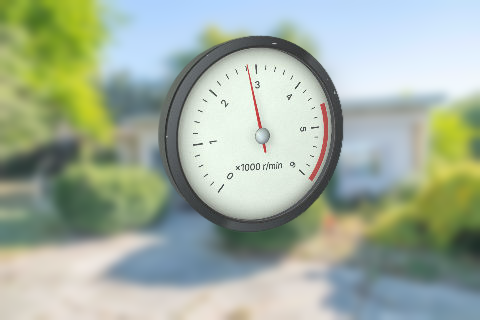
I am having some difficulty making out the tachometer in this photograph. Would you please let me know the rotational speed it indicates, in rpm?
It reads 2800 rpm
